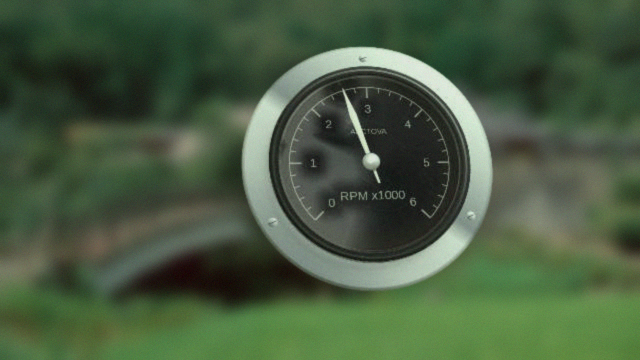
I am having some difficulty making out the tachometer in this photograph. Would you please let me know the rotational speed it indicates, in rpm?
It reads 2600 rpm
